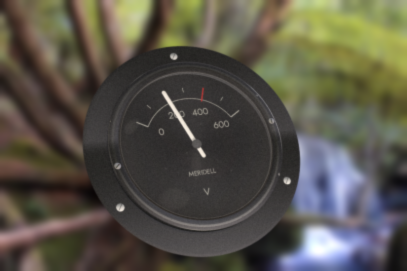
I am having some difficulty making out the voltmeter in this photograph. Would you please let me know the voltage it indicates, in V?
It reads 200 V
